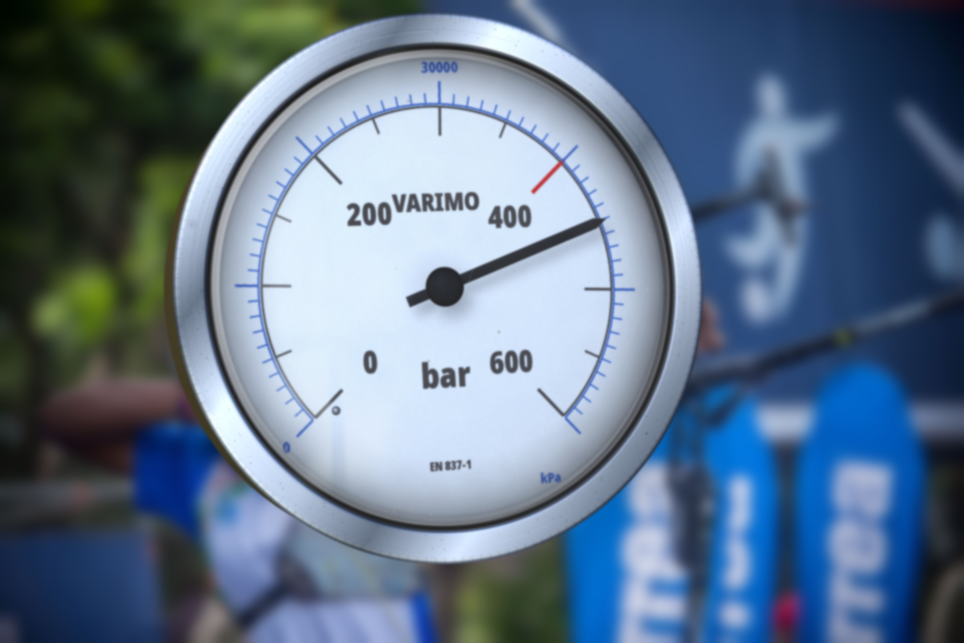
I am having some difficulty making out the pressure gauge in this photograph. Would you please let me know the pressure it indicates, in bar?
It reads 450 bar
